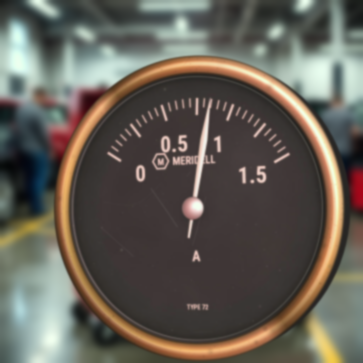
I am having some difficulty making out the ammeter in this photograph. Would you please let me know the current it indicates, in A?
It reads 0.85 A
